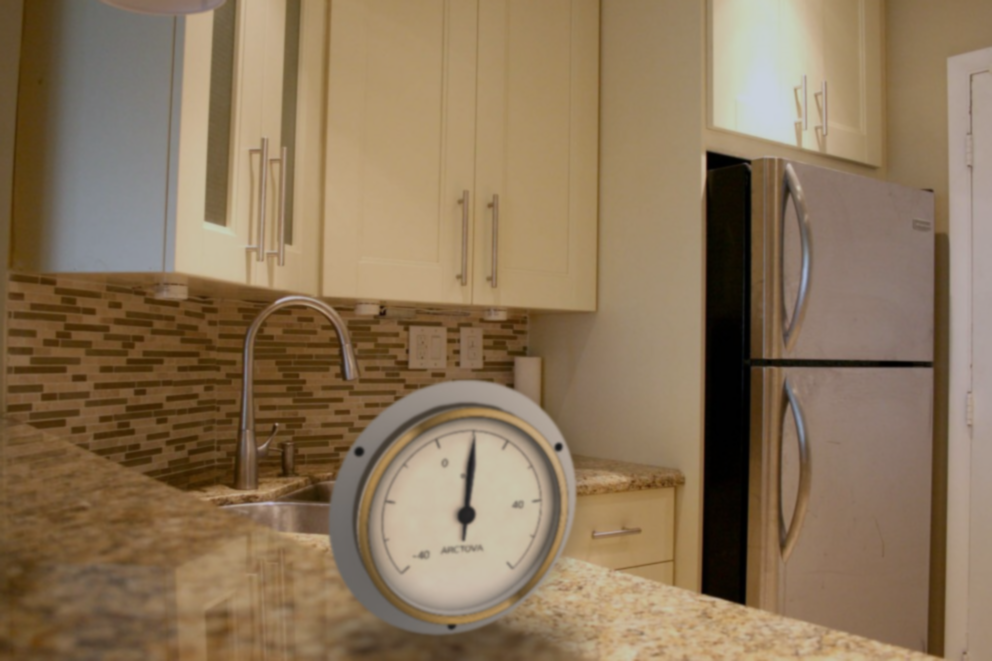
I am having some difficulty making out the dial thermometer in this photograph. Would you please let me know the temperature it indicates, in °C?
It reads 10 °C
